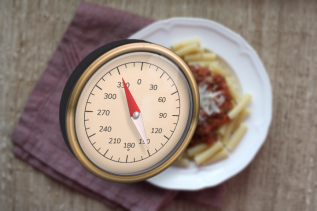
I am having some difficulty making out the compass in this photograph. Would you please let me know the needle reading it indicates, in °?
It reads 330 °
